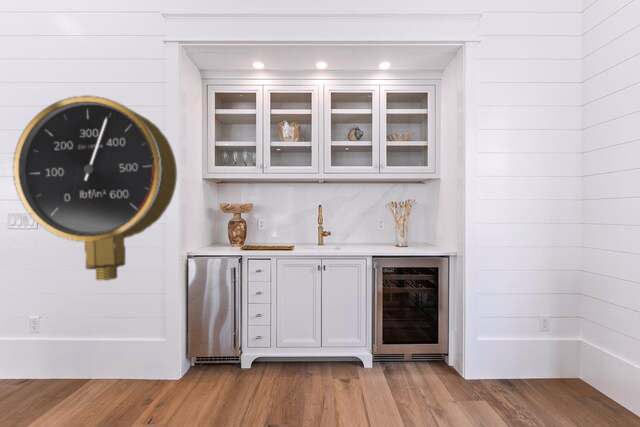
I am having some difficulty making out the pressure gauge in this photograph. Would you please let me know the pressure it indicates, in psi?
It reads 350 psi
